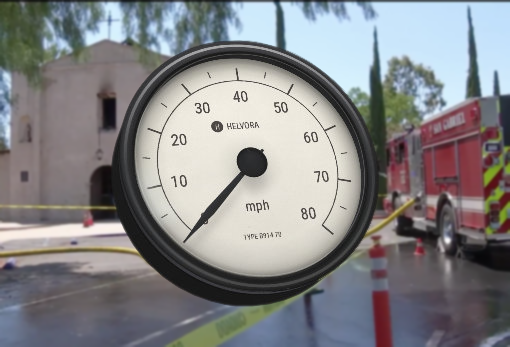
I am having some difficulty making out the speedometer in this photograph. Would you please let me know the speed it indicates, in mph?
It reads 0 mph
